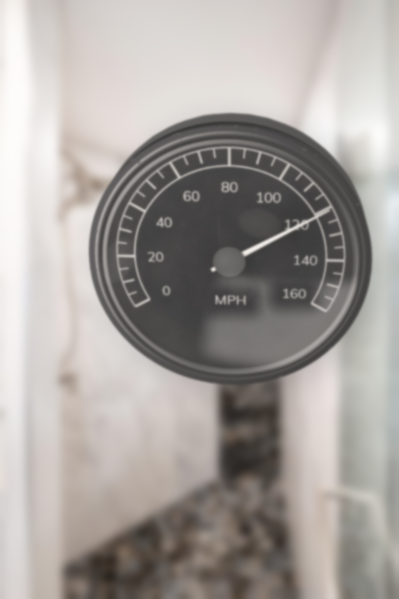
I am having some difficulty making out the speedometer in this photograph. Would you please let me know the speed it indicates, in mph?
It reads 120 mph
